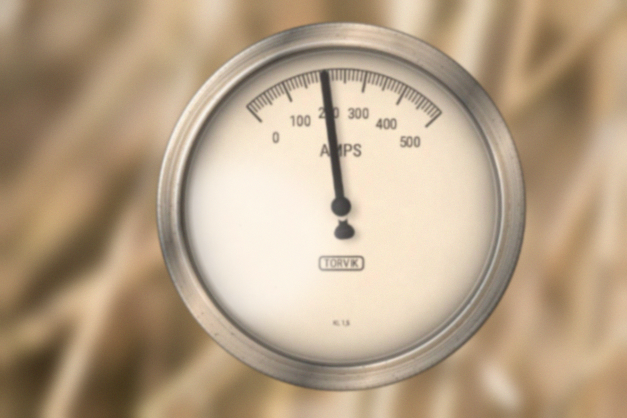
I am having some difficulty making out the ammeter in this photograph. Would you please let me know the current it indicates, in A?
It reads 200 A
